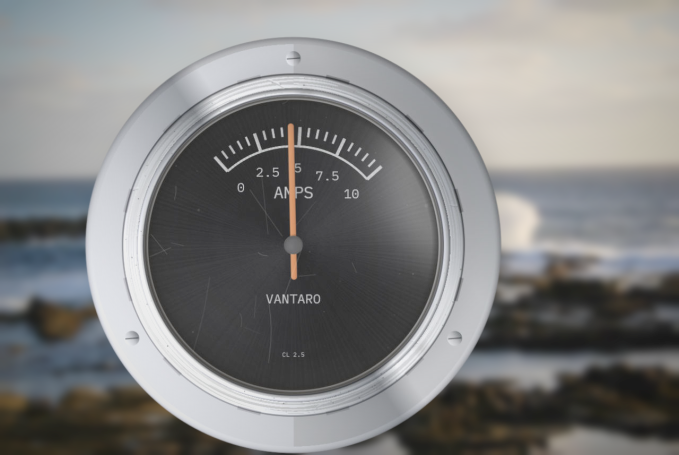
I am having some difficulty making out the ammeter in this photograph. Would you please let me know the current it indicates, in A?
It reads 4.5 A
